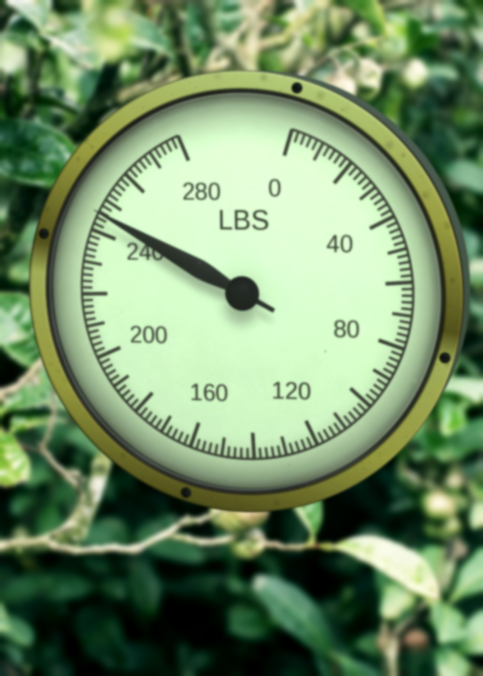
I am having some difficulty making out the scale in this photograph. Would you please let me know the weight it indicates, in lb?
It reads 246 lb
